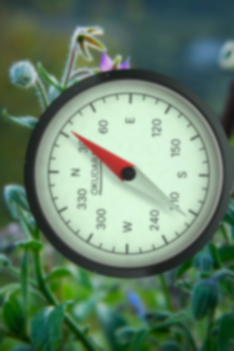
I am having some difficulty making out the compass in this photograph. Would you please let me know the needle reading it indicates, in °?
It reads 35 °
